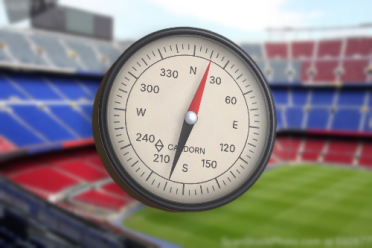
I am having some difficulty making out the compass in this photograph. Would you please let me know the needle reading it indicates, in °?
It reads 15 °
